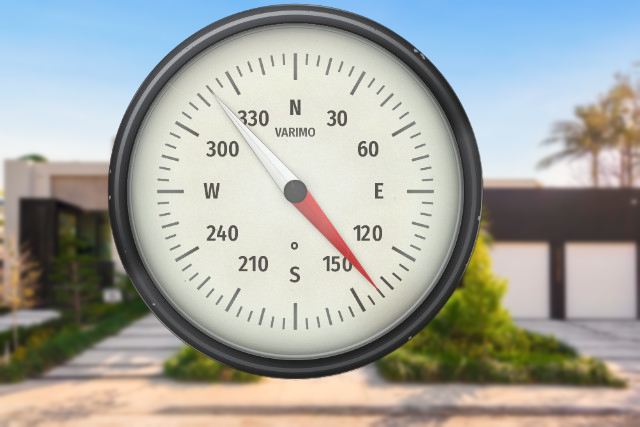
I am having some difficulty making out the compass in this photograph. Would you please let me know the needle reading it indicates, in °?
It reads 140 °
